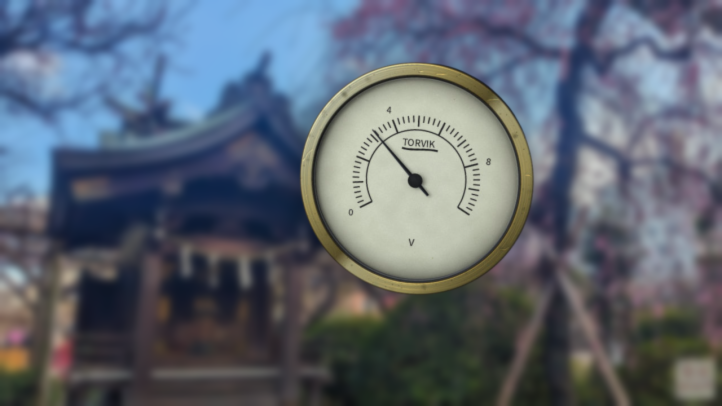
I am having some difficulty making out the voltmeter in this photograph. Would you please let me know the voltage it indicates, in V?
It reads 3.2 V
